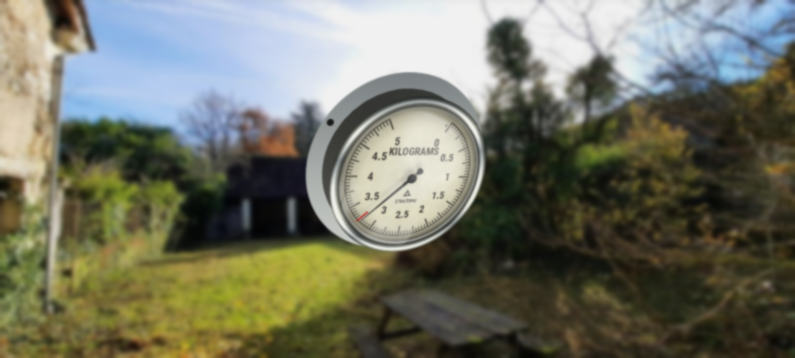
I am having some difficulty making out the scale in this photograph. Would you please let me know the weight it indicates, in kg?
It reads 3.25 kg
